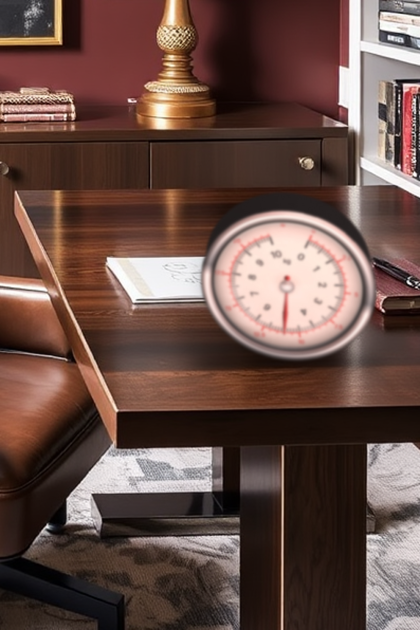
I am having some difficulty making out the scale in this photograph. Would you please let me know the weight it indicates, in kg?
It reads 5 kg
